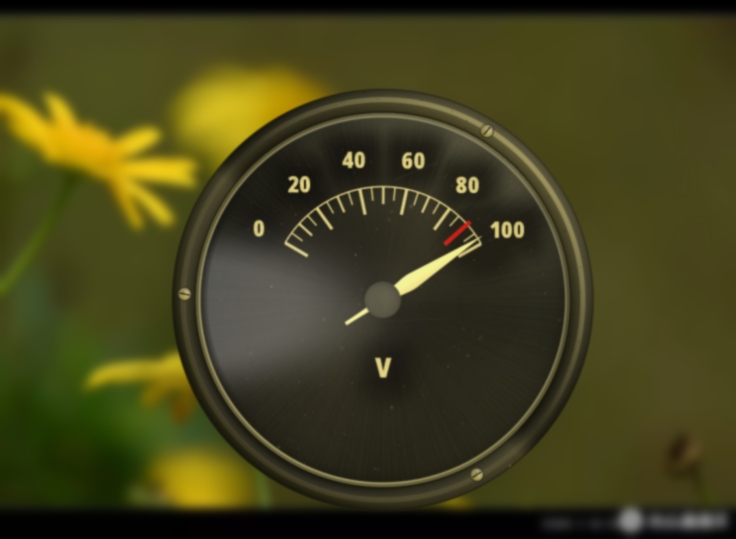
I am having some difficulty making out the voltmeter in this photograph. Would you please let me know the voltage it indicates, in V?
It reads 97.5 V
